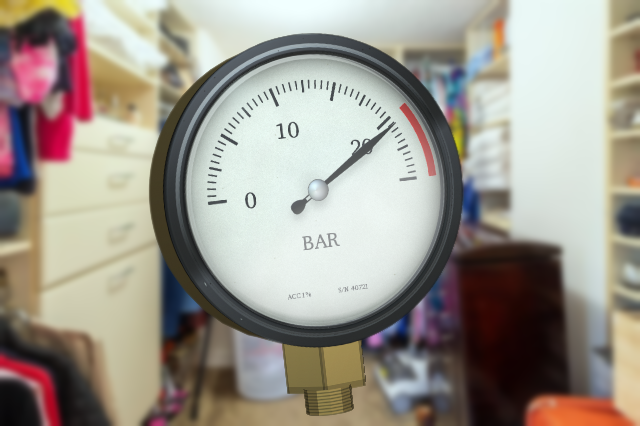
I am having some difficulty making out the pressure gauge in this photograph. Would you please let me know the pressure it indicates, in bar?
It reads 20.5 bar
